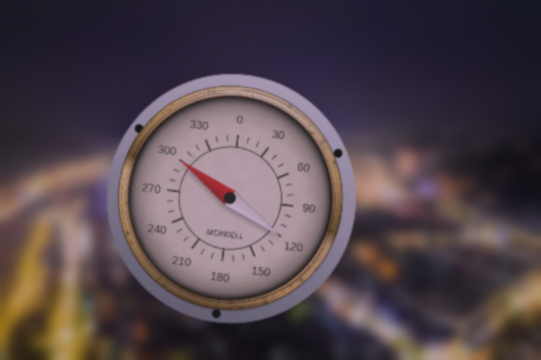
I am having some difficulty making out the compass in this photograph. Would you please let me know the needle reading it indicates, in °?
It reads 300 °
